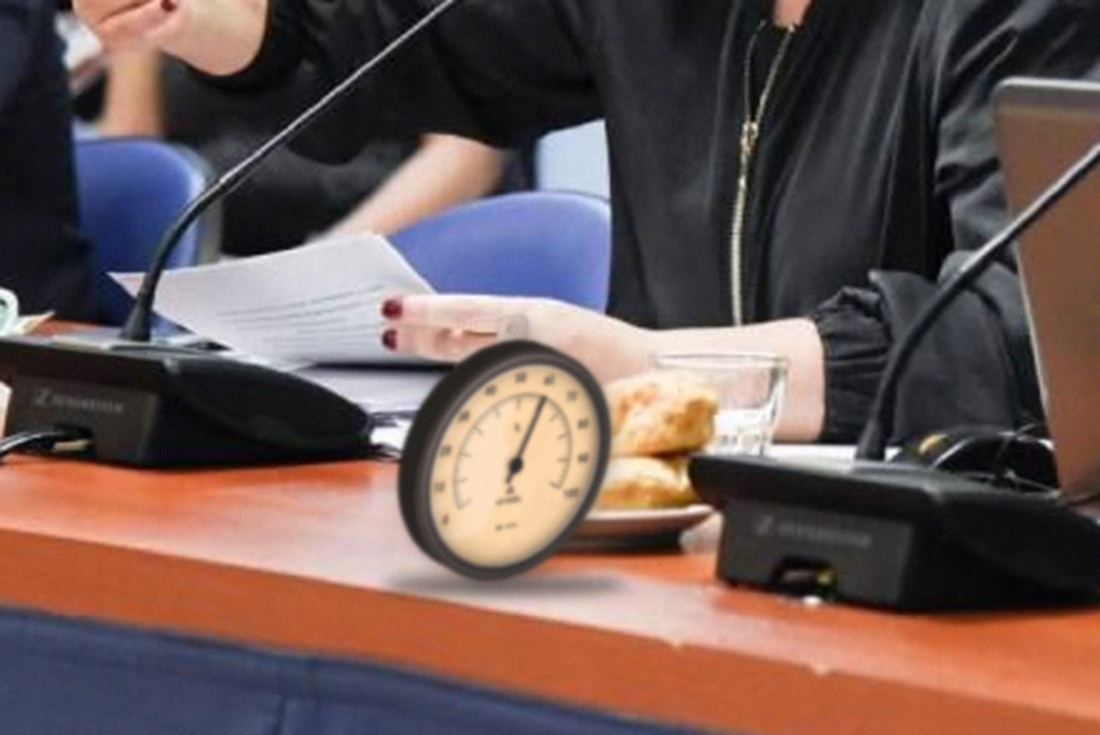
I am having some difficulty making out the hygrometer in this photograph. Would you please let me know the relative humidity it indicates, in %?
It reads 60 %
